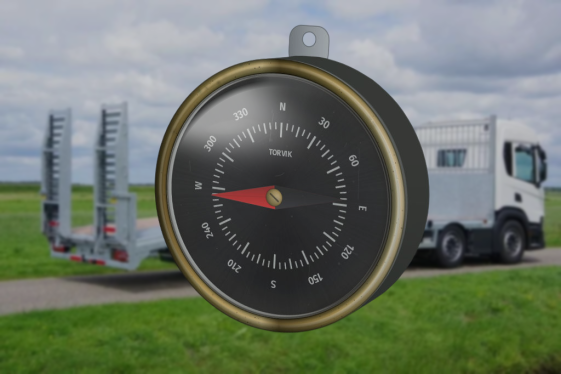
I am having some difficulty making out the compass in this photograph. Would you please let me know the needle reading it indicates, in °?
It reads 265 °
